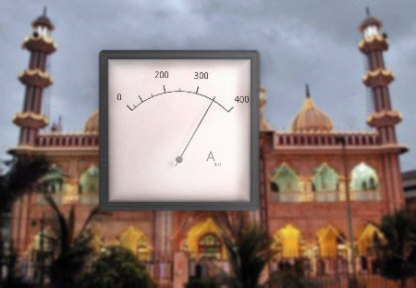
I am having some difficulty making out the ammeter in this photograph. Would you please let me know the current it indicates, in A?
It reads 350 A
